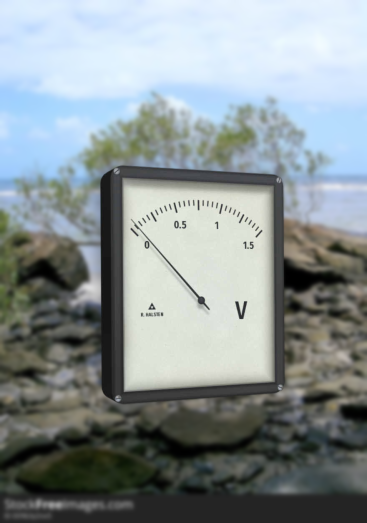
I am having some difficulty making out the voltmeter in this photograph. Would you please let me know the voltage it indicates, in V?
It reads 0.05 V
